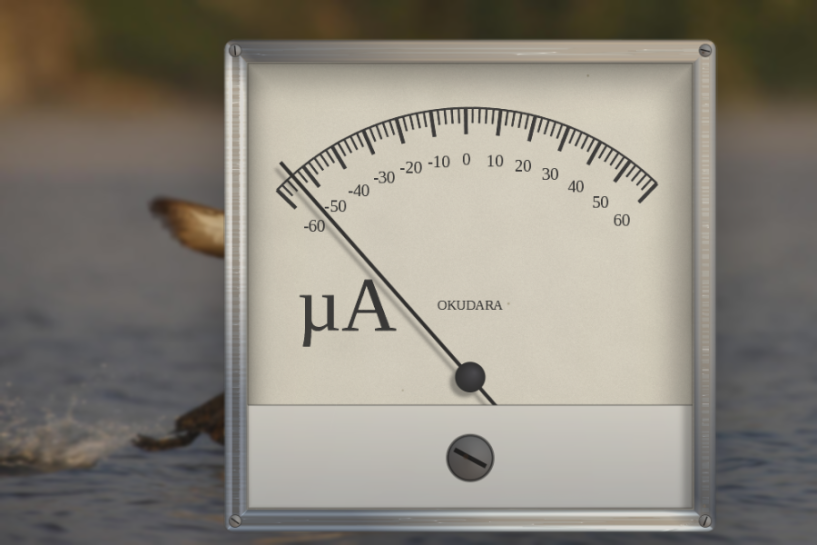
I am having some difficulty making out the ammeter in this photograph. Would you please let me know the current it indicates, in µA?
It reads -54 µA
